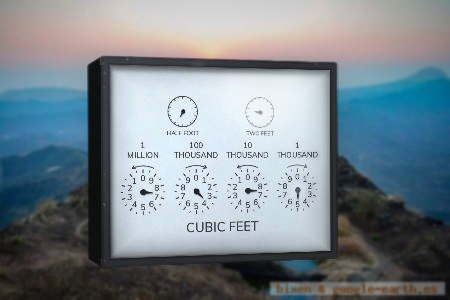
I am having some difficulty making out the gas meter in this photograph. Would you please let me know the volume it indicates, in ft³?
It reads 737500 ft³
